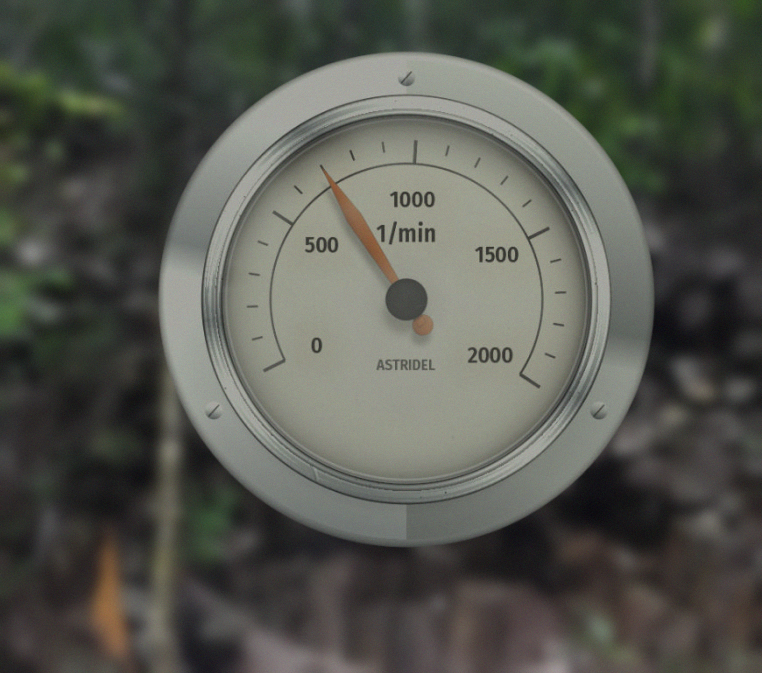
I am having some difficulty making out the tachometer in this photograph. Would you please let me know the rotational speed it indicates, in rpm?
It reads 700 rpm
